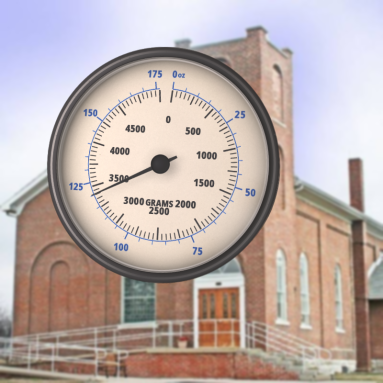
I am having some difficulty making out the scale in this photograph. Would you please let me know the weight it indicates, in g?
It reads 3400 g
